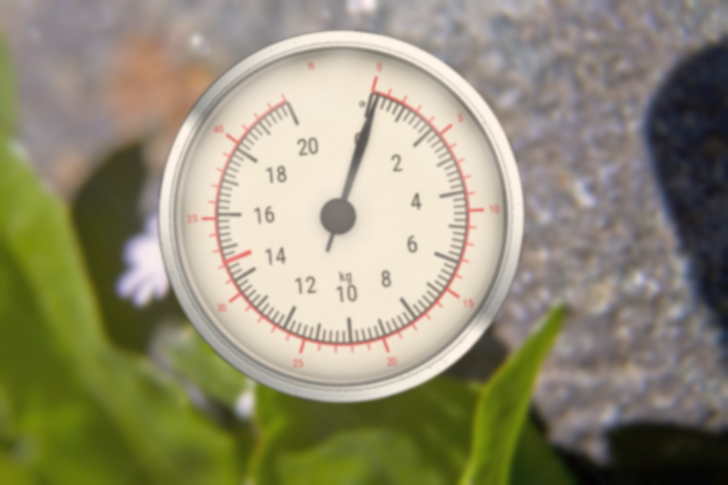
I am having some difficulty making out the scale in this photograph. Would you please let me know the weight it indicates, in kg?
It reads 0.2 kg
